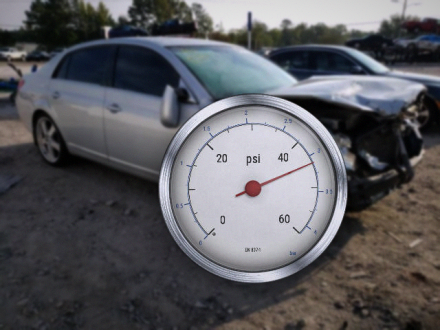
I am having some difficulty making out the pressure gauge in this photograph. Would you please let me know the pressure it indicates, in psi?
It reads 45 psi
